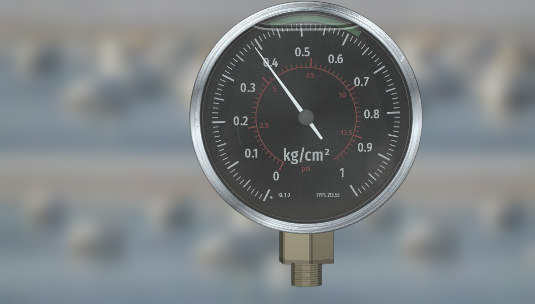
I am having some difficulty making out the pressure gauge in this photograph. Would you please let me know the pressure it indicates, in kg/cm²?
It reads 0.39 kg/cm²
